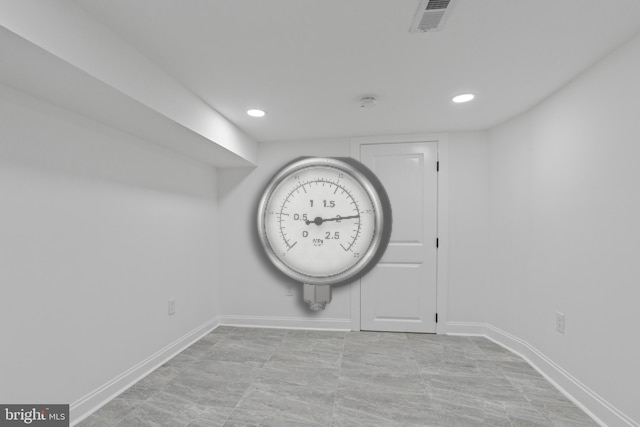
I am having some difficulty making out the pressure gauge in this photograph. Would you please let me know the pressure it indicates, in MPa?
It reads 2 MPa
